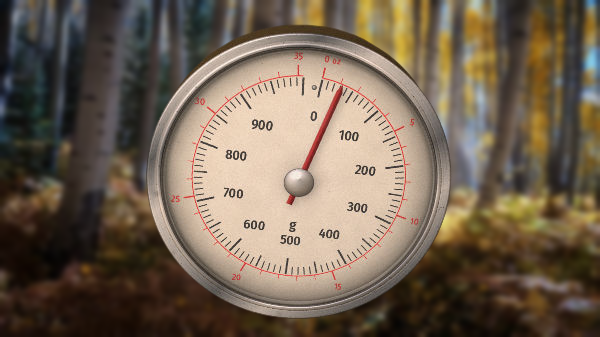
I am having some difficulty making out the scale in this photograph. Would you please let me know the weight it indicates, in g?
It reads 30 g
